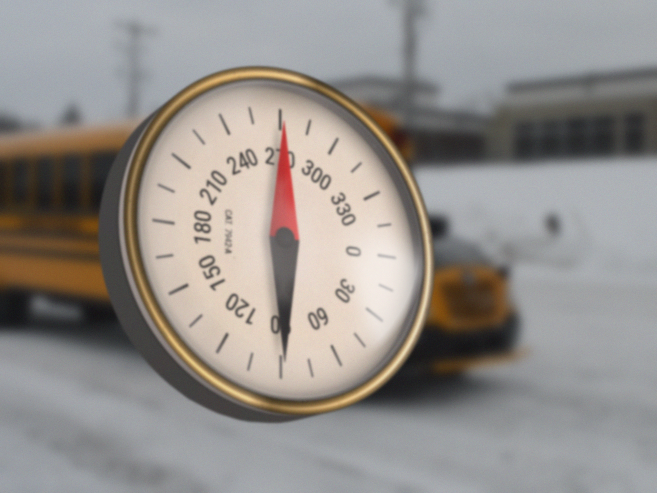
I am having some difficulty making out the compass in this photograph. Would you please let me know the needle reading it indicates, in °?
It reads 270 °
